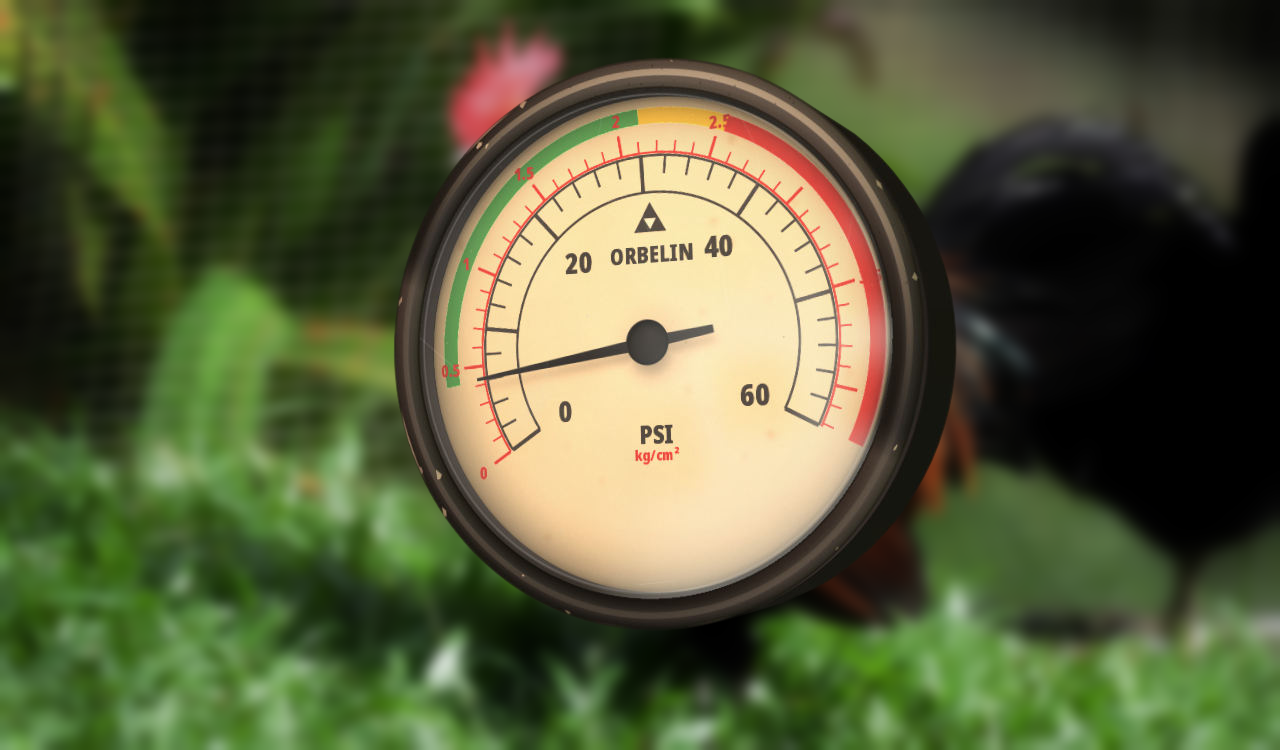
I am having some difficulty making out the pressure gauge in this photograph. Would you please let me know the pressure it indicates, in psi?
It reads 6 psi
